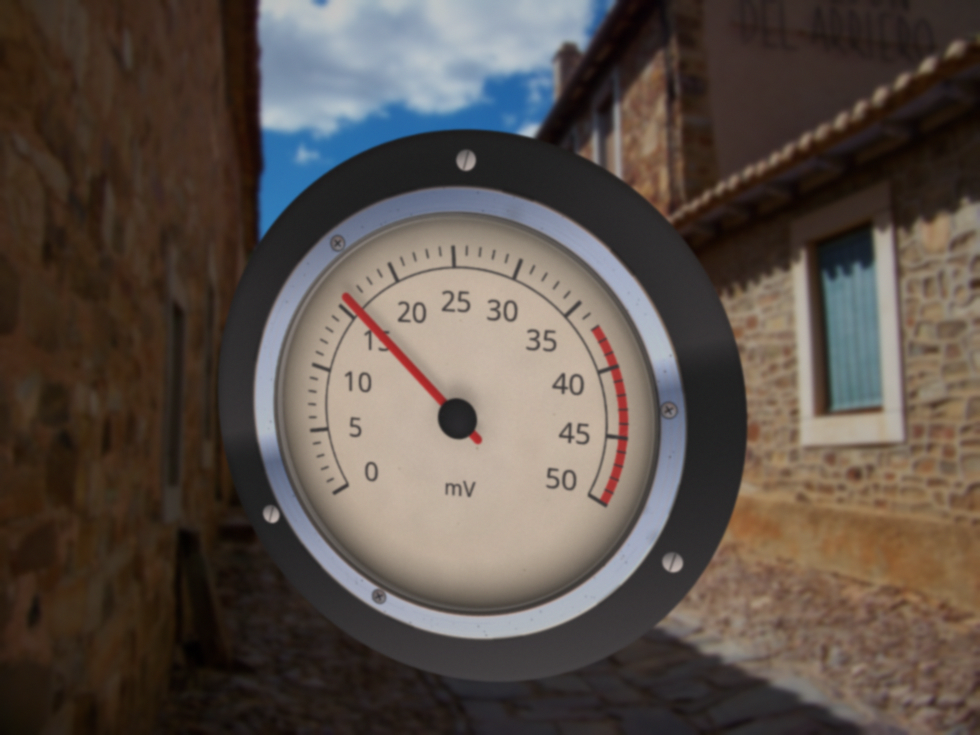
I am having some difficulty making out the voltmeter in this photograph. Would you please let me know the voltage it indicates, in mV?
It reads 16 mV
